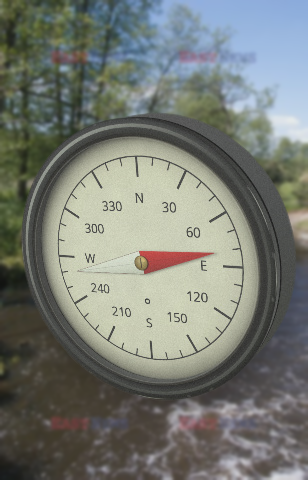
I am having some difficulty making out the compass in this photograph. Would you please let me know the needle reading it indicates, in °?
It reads 80 °
